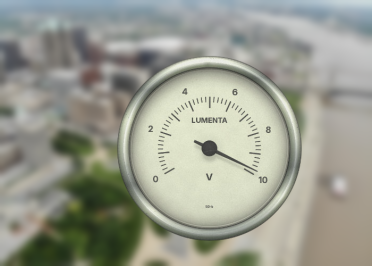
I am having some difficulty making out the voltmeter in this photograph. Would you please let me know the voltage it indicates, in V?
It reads 9.8 V
